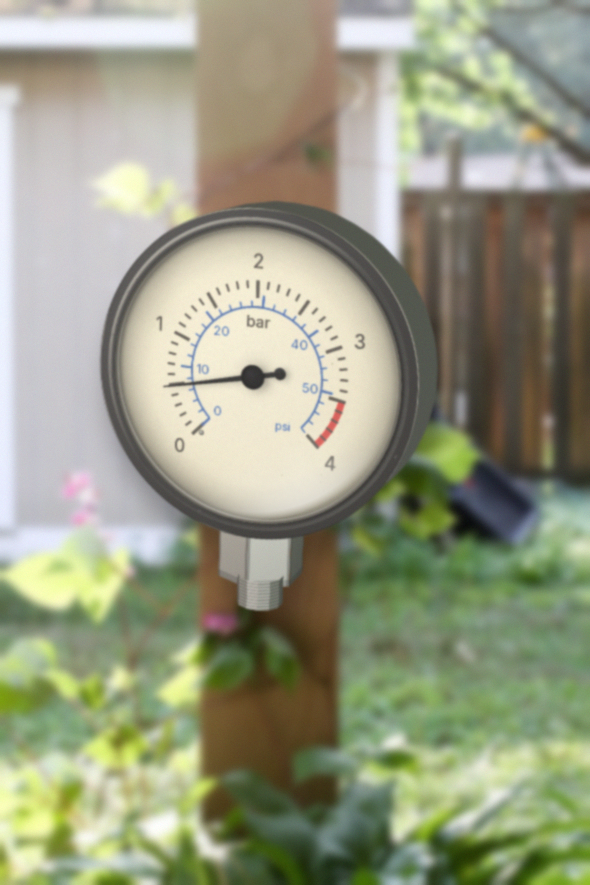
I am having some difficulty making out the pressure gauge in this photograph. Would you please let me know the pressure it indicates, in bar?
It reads 0.5 bar
